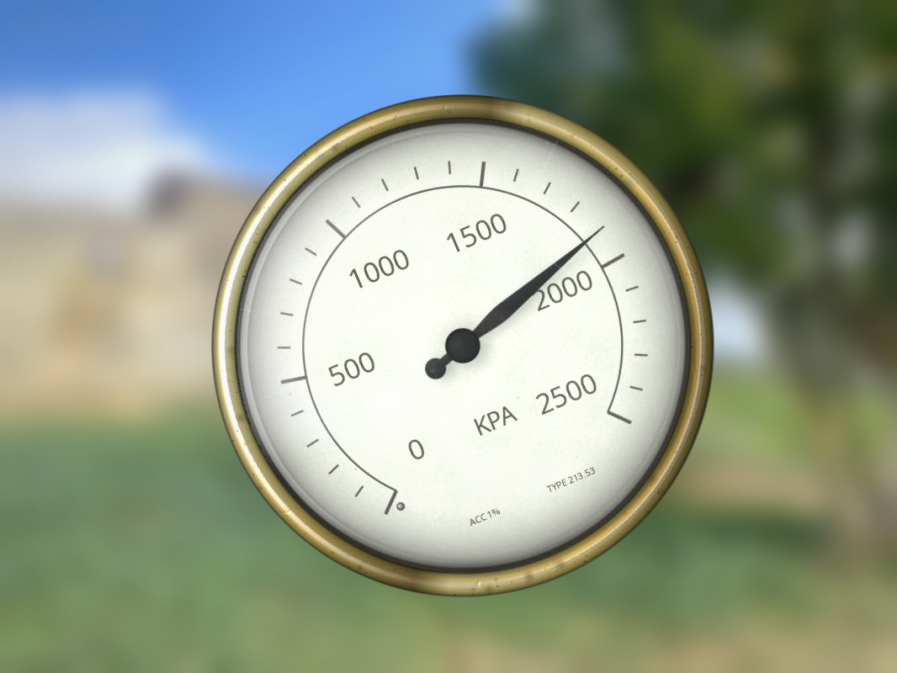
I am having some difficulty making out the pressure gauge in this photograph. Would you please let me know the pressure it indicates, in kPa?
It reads 1900 kPa
